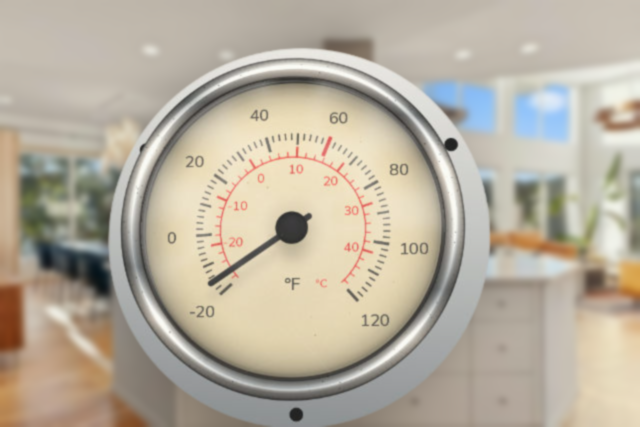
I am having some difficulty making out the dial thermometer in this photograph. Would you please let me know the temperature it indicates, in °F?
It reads -16 °F
